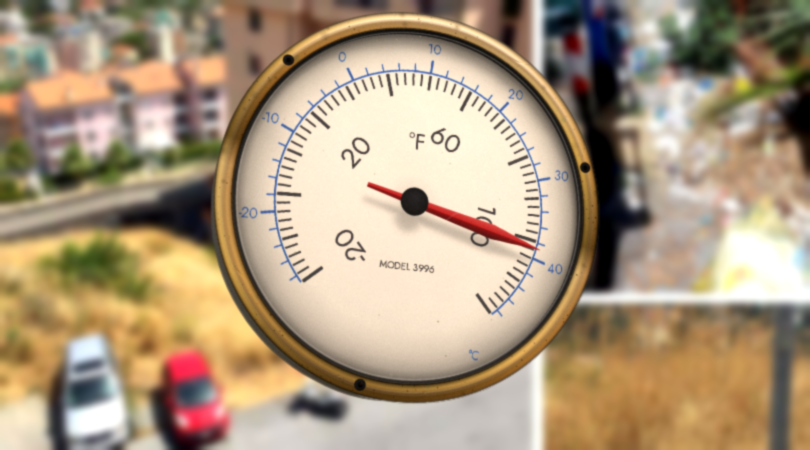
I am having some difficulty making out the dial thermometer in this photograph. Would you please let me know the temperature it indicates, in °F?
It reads 102 °F
